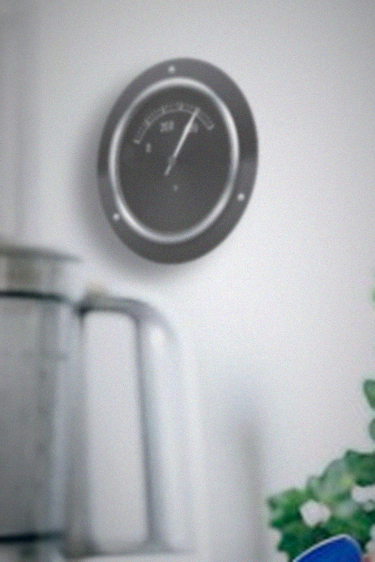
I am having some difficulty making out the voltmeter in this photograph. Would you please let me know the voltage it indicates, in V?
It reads 400 V
